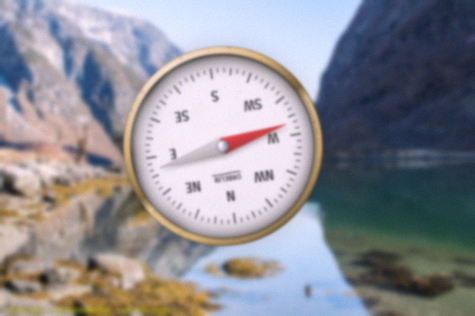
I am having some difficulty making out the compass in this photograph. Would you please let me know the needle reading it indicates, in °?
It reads 260 °
